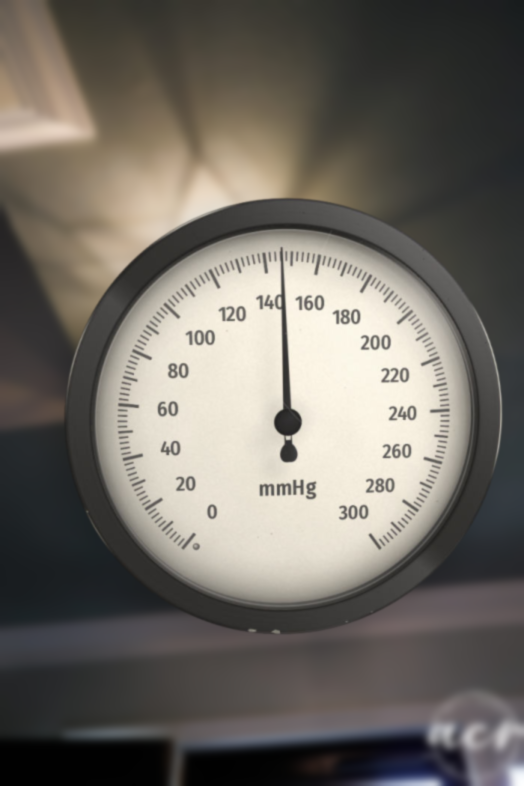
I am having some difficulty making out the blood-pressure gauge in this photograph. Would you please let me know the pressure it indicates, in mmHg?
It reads 146 mmHg
